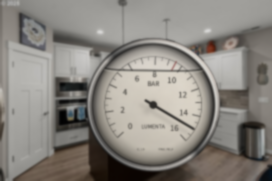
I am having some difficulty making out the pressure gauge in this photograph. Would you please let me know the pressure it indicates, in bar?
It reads 15 bar
